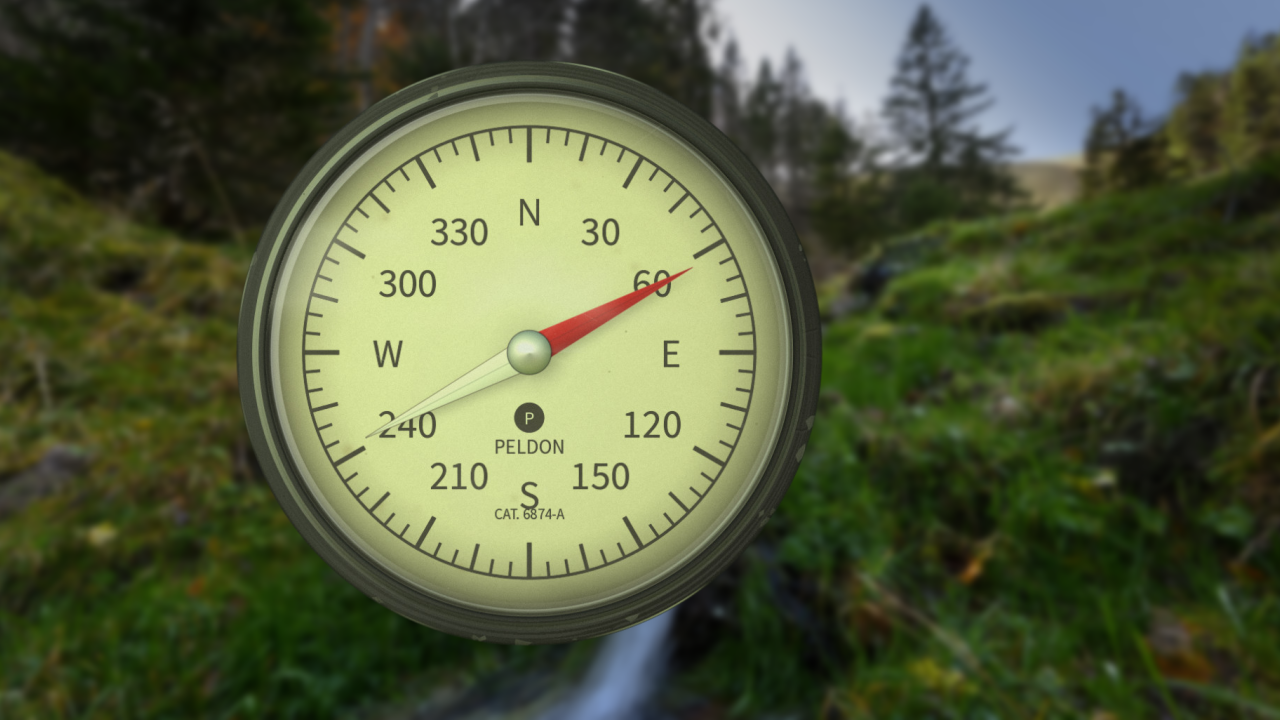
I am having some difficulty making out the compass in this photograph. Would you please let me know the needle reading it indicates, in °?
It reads 62.5 °
